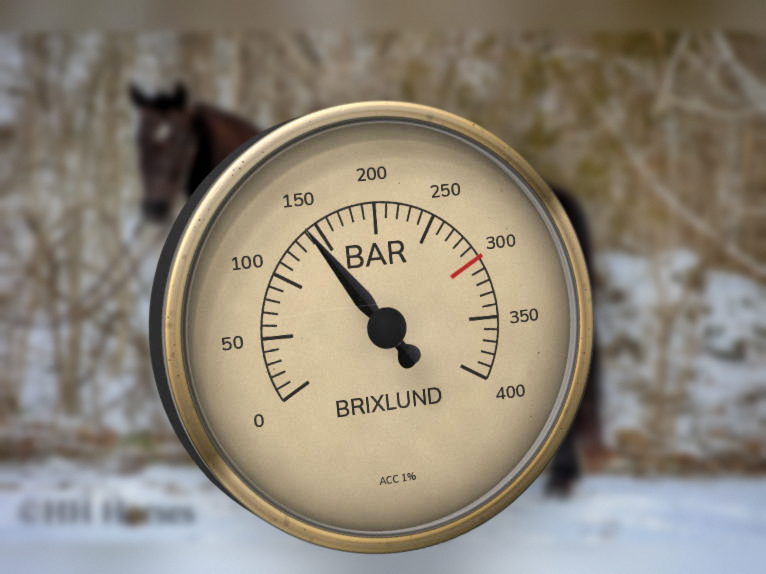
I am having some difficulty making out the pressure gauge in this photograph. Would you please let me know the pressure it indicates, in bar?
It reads 140 bar
